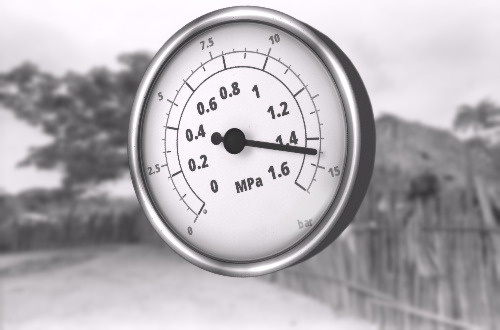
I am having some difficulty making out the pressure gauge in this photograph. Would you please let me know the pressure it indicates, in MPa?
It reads 1.45 MPa
